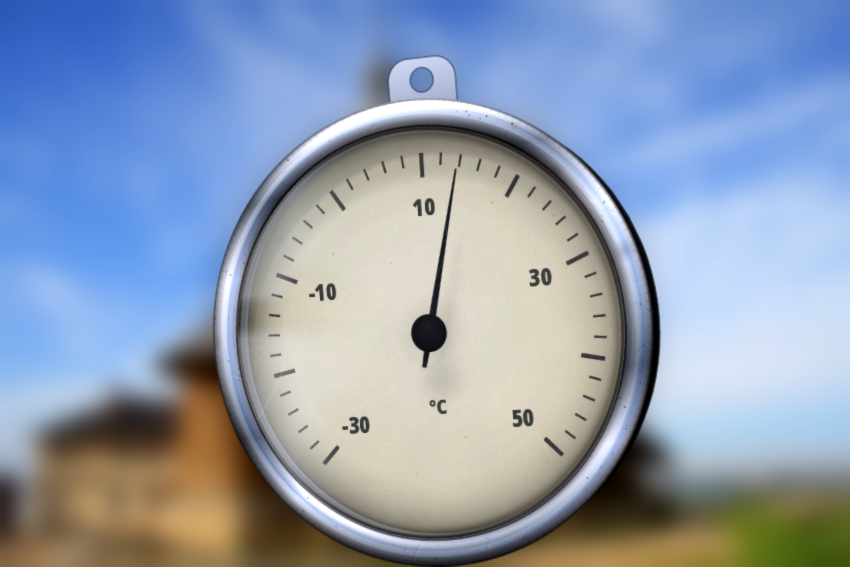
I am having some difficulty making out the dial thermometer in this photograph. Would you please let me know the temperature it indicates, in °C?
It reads 14 °C
